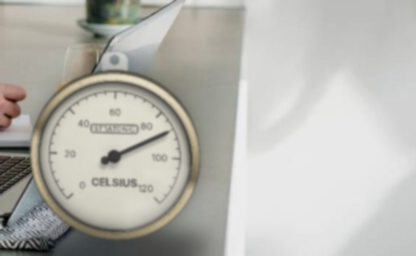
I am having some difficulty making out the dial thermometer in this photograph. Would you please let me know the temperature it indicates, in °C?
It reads 88 °C
